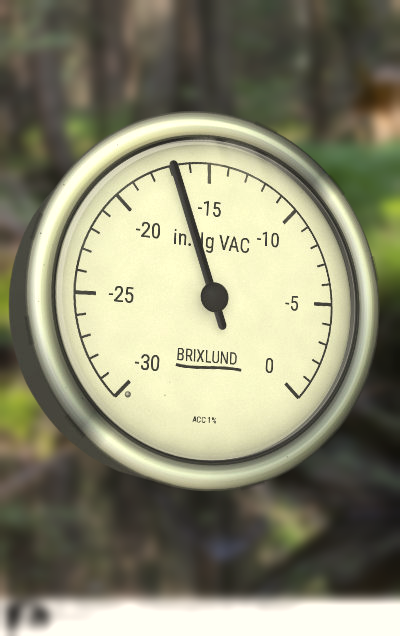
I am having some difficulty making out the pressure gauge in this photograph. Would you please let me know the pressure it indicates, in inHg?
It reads -17 inHg
